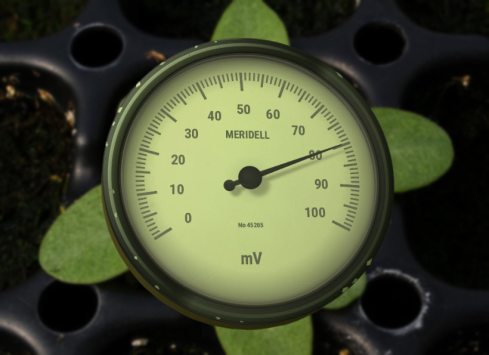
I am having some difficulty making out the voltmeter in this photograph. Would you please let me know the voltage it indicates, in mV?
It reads 80 mV
